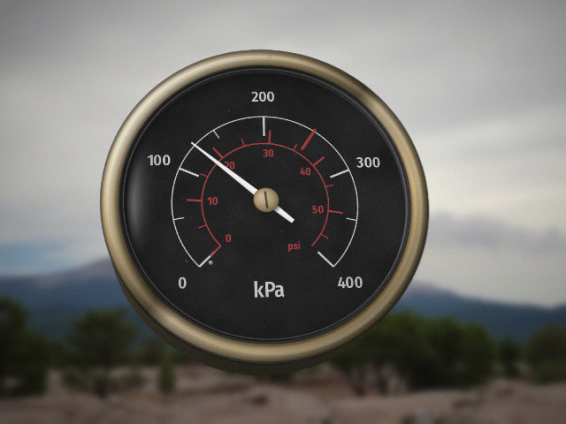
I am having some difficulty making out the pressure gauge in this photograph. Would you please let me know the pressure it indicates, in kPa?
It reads 125 kPa
